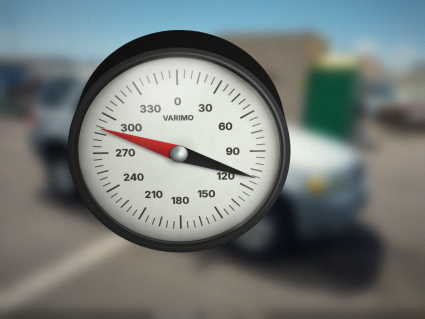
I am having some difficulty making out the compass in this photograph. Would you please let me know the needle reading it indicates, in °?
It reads 290 °
